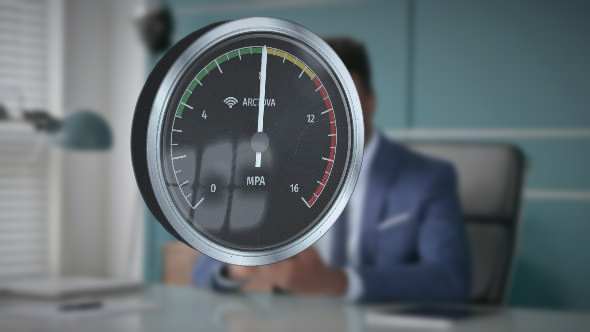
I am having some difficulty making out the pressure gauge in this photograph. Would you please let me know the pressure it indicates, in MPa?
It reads 8 MPa
